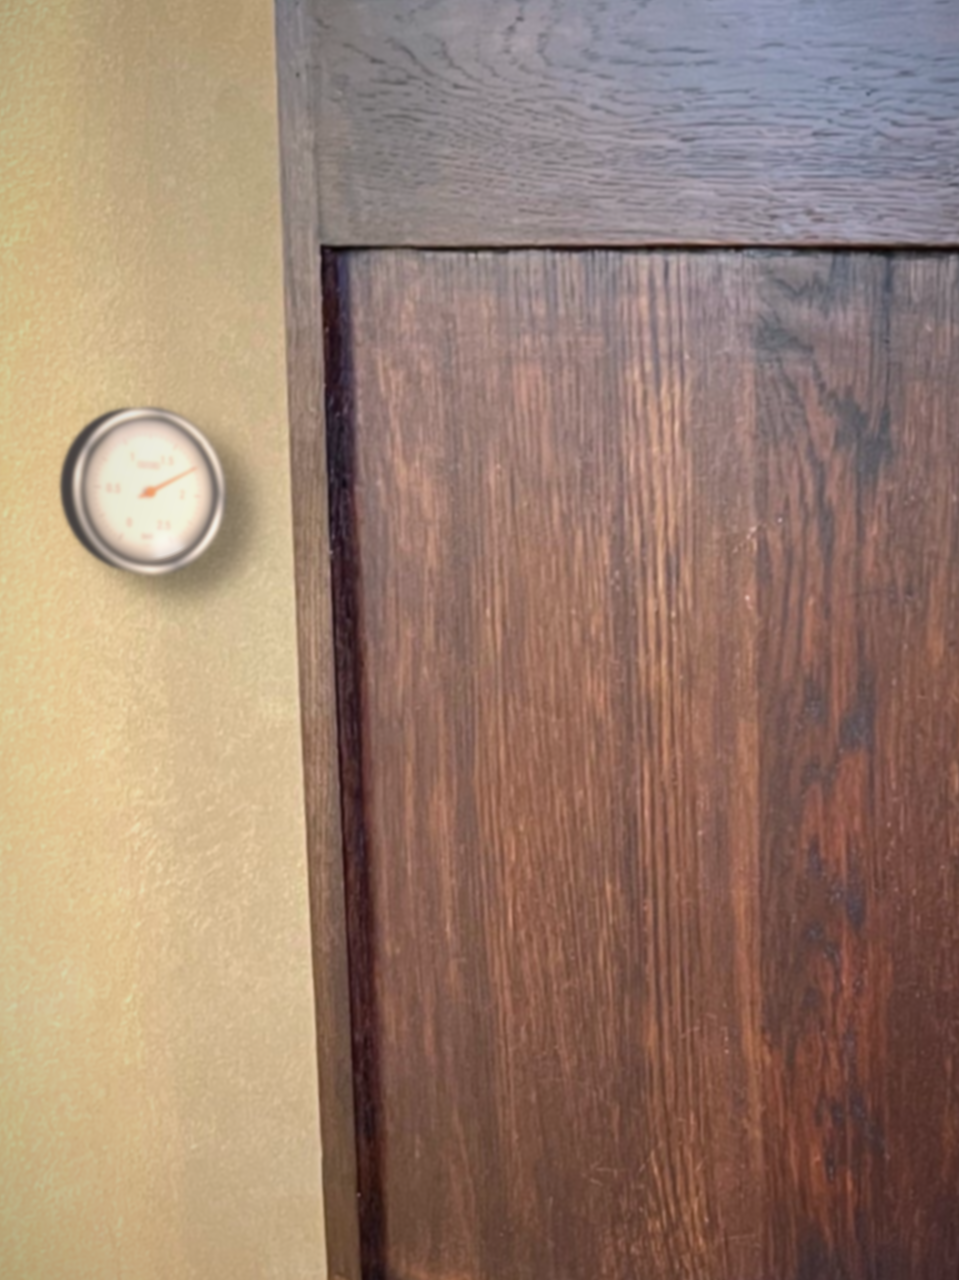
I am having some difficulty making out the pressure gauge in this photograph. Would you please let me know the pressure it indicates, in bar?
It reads 1.75 bar
